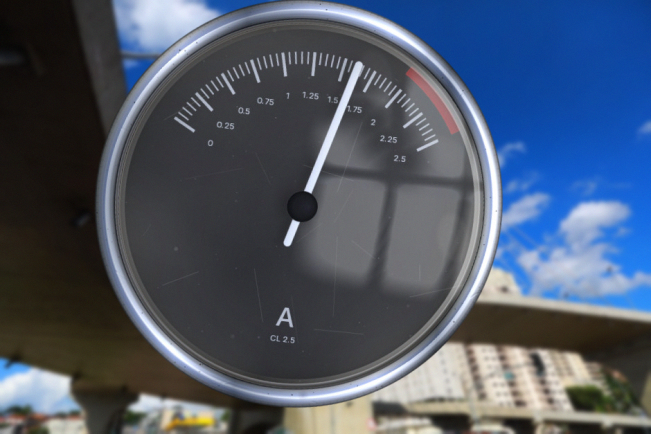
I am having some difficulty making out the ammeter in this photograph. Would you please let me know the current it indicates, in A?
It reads 1.6 A
